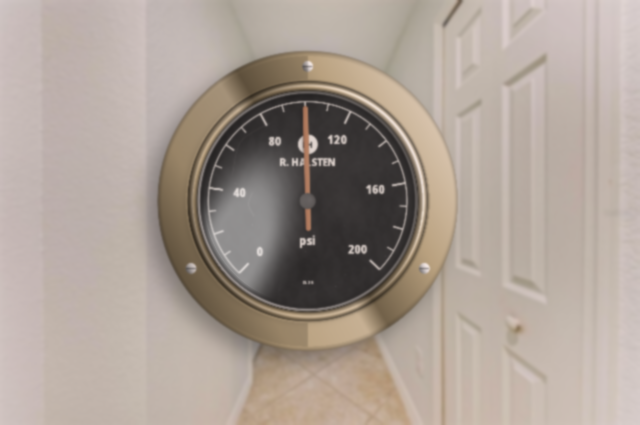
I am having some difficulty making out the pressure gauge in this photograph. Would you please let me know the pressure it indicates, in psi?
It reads 100 psi
